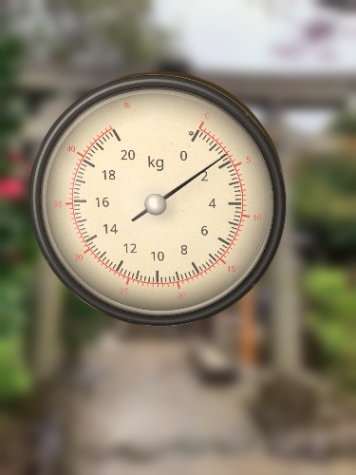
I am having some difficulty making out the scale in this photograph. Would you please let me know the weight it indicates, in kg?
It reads 1.6 kg
